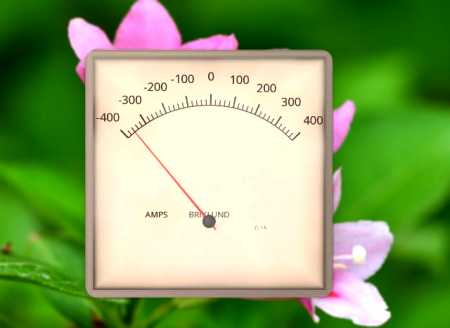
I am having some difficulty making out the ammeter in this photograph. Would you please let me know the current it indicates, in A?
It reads -360 A
